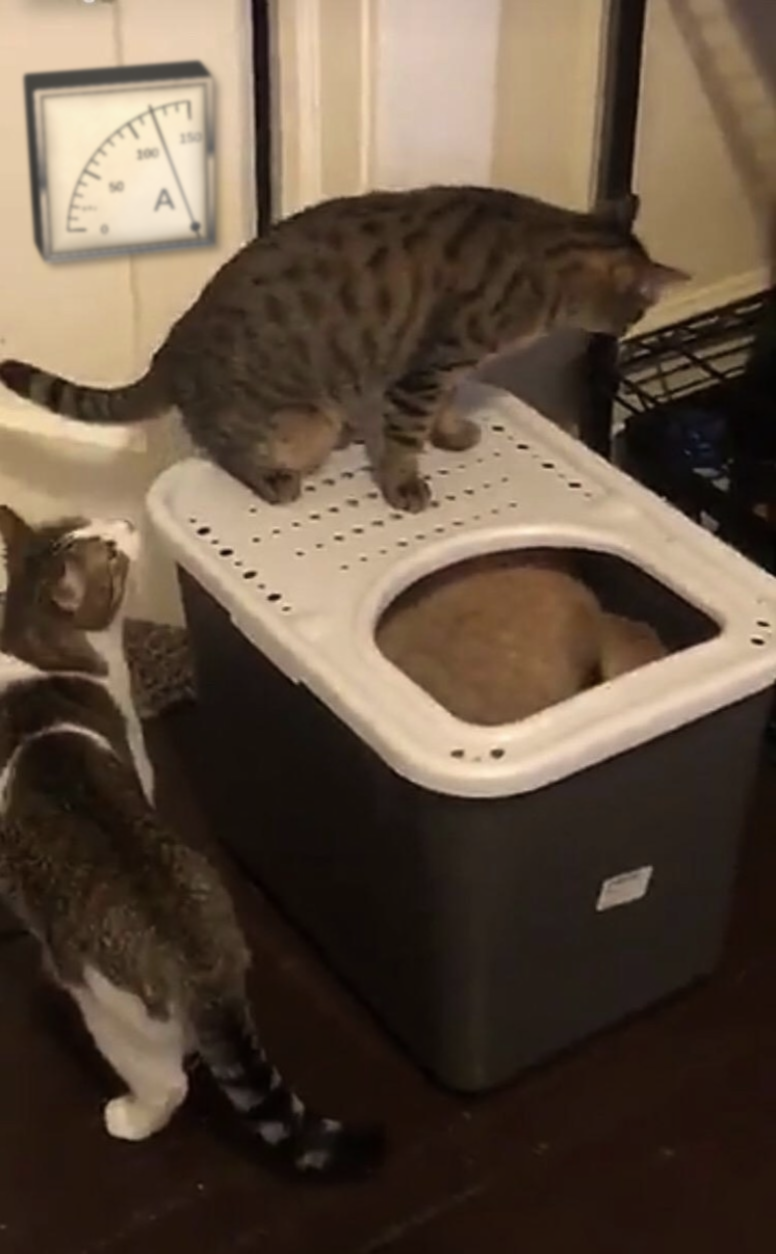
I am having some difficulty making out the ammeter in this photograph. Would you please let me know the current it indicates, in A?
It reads 120 A
